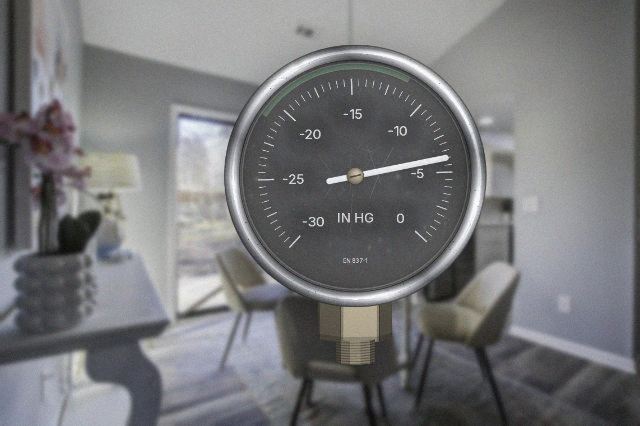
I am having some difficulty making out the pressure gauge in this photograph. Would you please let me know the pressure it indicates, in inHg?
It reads -6 inHg
